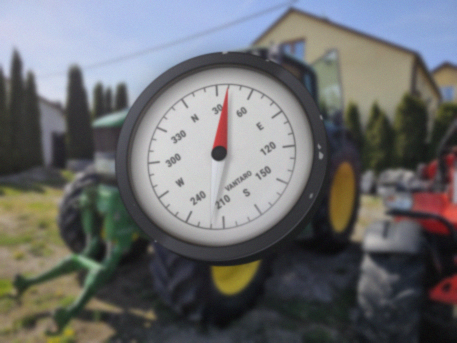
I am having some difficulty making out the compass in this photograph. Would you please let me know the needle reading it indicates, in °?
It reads 40 °
